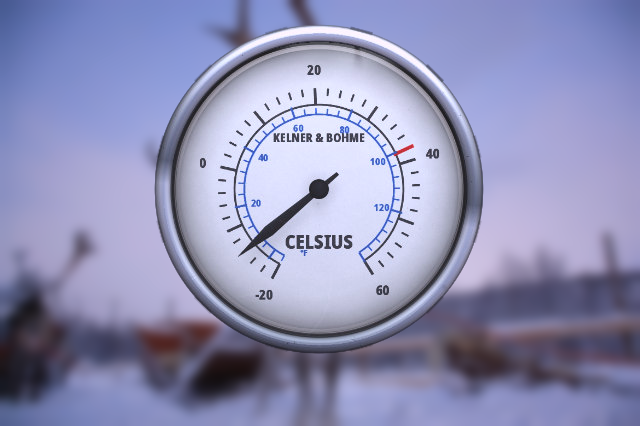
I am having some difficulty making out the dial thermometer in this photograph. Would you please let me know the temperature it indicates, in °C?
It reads -14 °C
